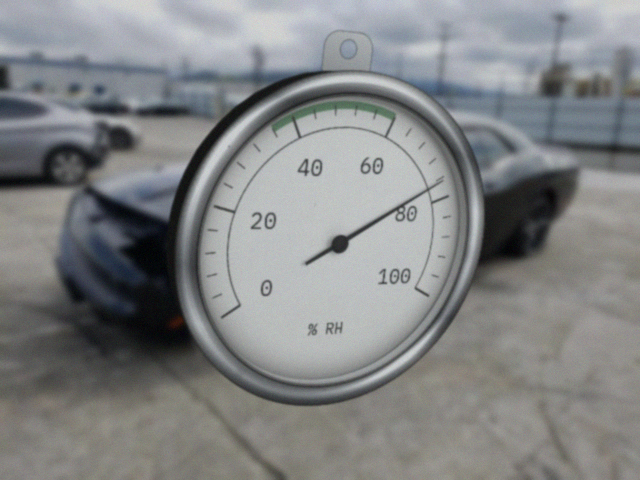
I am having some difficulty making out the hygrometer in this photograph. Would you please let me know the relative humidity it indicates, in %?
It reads 76 %
